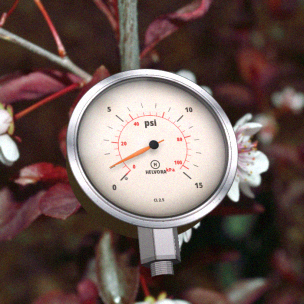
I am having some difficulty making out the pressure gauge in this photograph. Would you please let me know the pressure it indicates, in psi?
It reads 1 psi
